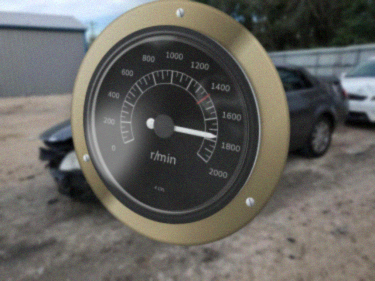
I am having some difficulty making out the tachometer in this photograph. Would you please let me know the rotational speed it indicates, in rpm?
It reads 1750 rpm
